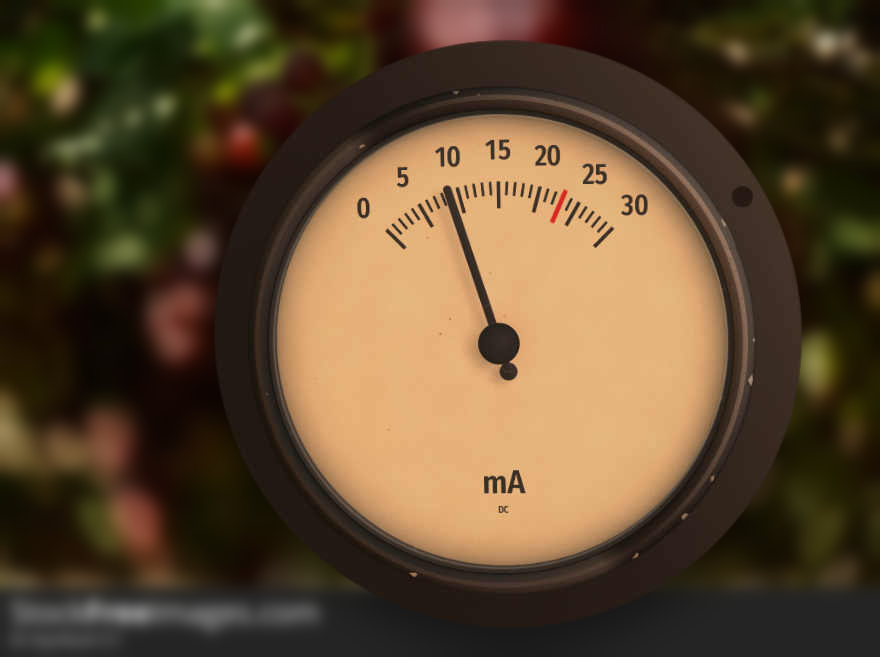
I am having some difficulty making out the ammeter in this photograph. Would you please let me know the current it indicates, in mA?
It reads 9 mA
